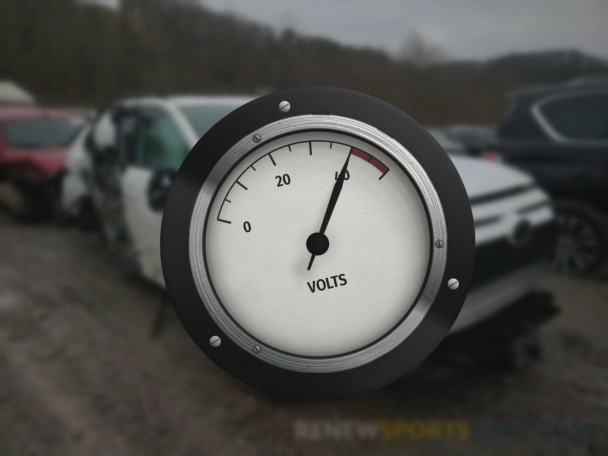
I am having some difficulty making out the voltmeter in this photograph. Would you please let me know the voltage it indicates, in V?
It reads 40 V
